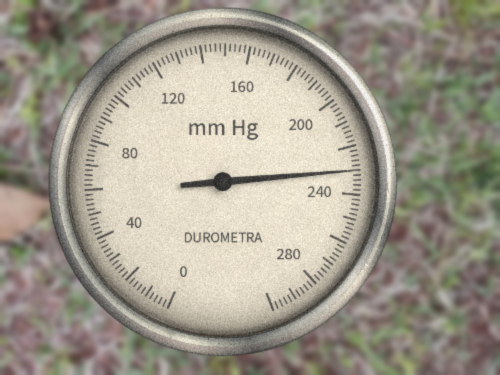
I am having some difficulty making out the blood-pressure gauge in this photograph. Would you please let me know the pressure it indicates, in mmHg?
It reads 230 mmHg
